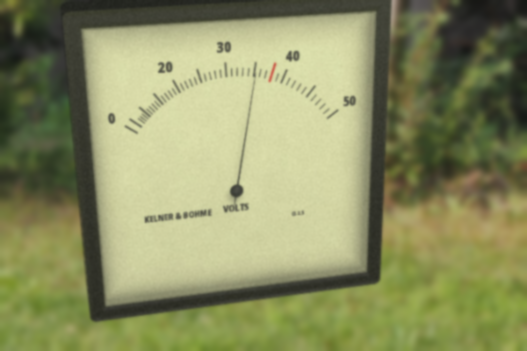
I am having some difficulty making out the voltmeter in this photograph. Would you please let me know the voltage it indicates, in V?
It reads 35 V
